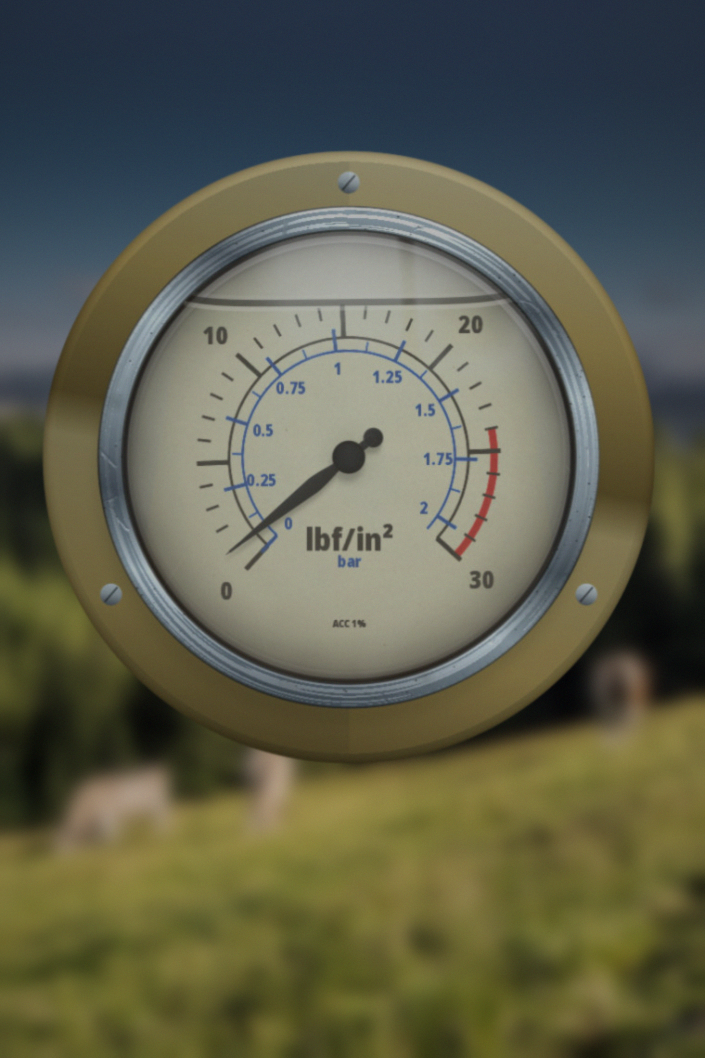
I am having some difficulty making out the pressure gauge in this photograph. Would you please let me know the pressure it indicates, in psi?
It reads 1 psi
